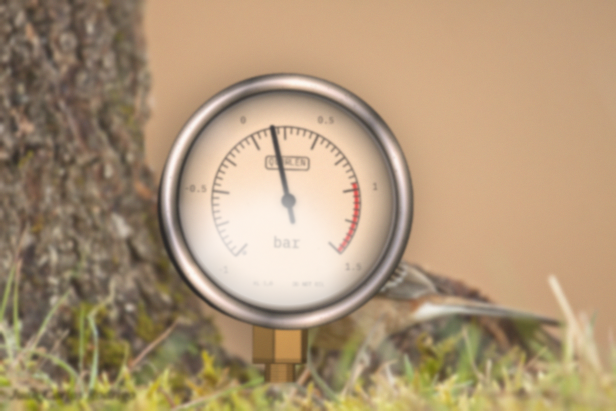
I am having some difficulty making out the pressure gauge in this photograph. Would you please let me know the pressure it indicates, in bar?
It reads 0.15 bar
